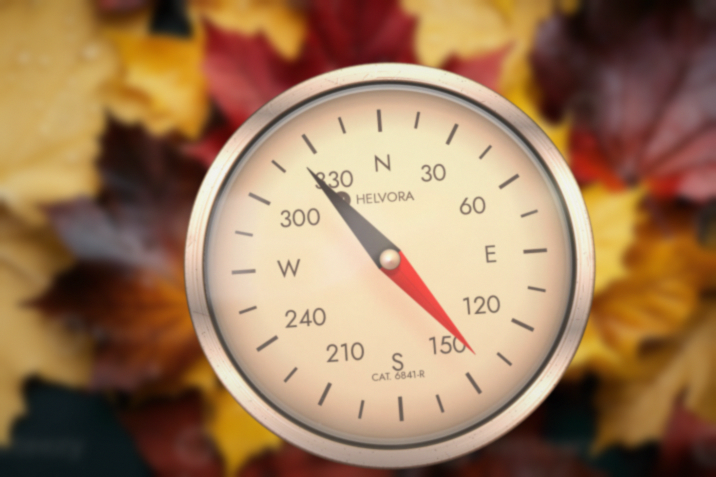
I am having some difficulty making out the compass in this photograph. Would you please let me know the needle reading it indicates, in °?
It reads 142.5 °
